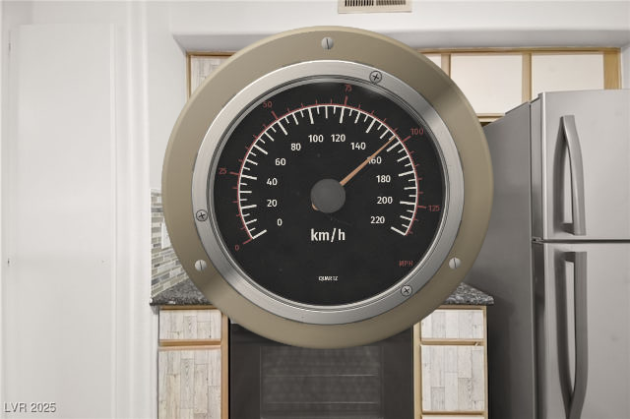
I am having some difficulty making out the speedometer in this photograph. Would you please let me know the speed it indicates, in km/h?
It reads 155 km/h
